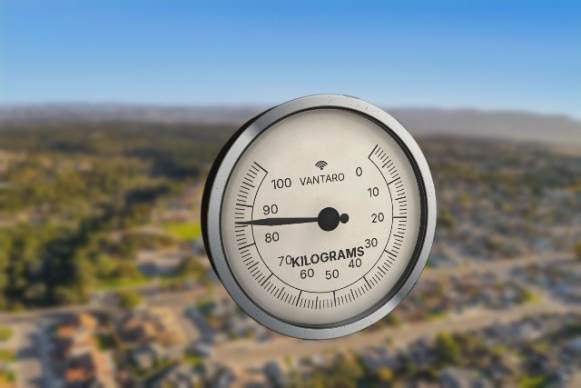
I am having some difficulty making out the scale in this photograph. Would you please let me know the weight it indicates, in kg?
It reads 86 kg
